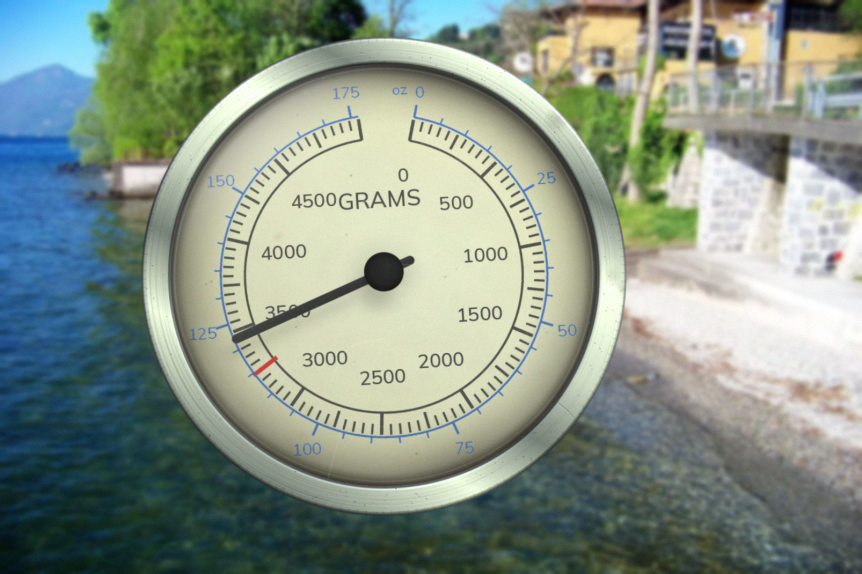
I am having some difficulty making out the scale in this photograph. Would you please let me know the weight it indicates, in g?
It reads 3450 g
